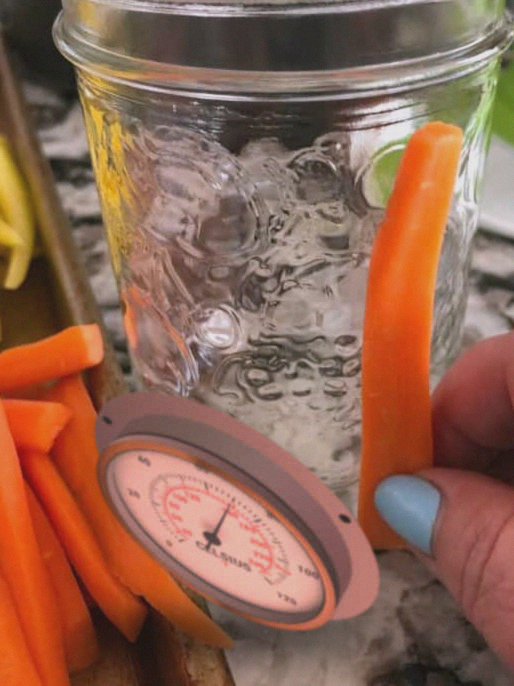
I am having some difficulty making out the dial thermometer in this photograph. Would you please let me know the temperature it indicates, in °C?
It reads 70 °C
